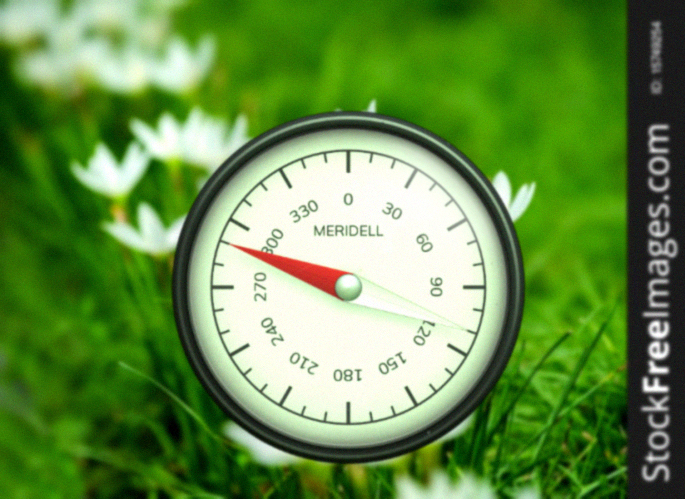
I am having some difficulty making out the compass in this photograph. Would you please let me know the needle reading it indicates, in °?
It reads 290 °
